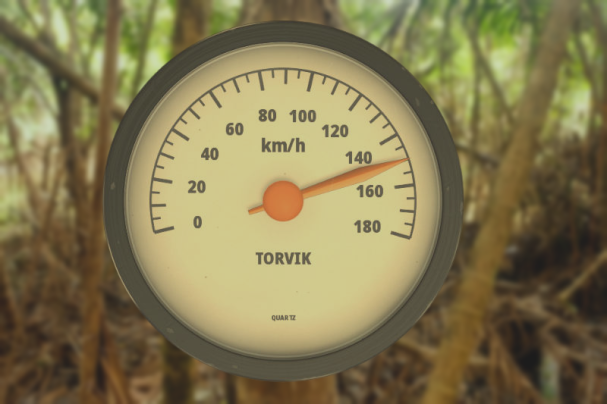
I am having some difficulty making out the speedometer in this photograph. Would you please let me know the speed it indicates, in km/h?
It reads 150 km/h
